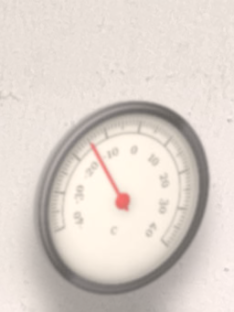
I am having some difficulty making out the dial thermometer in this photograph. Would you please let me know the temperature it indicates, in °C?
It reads -15 °C
